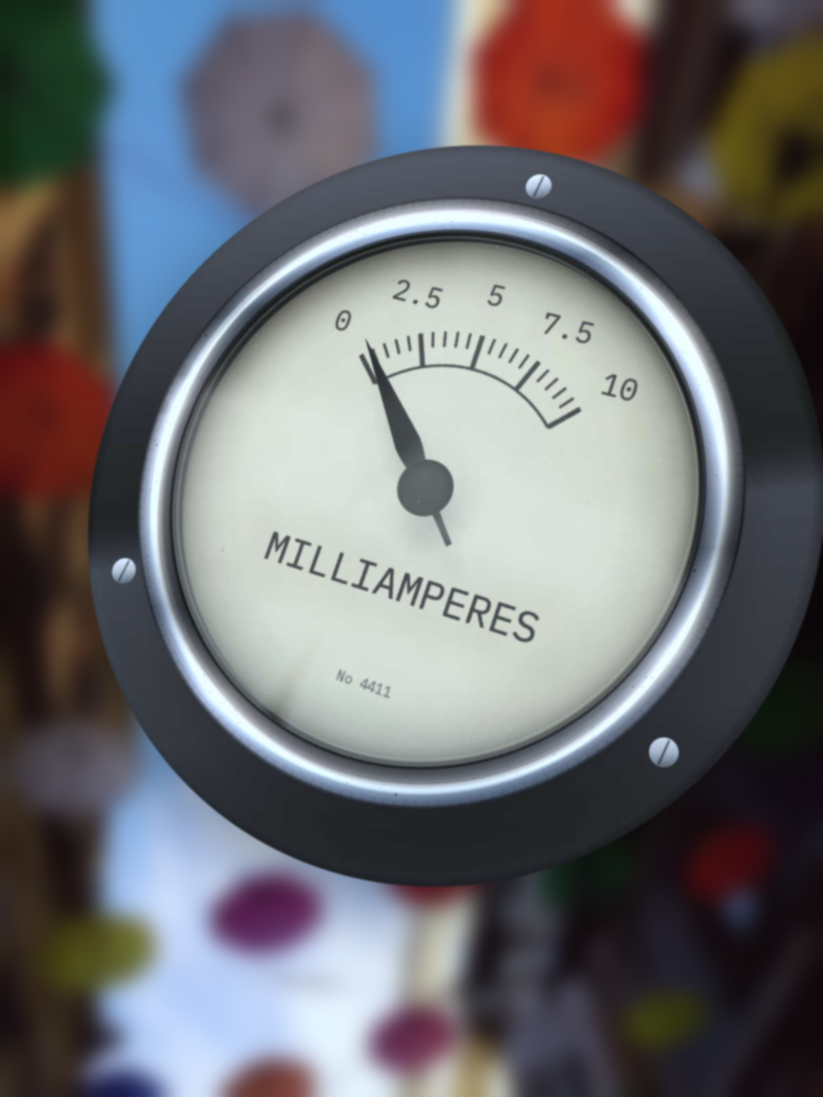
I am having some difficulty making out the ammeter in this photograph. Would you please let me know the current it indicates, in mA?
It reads 0.5 mA
